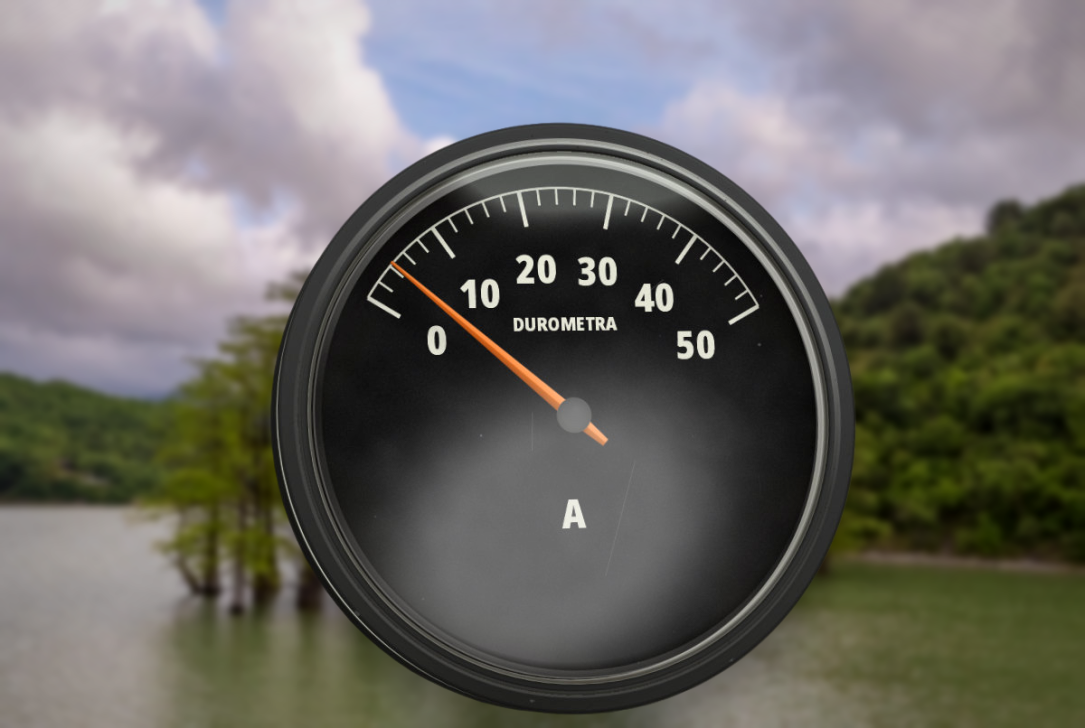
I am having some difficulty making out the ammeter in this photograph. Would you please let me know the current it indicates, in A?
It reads 4 A
